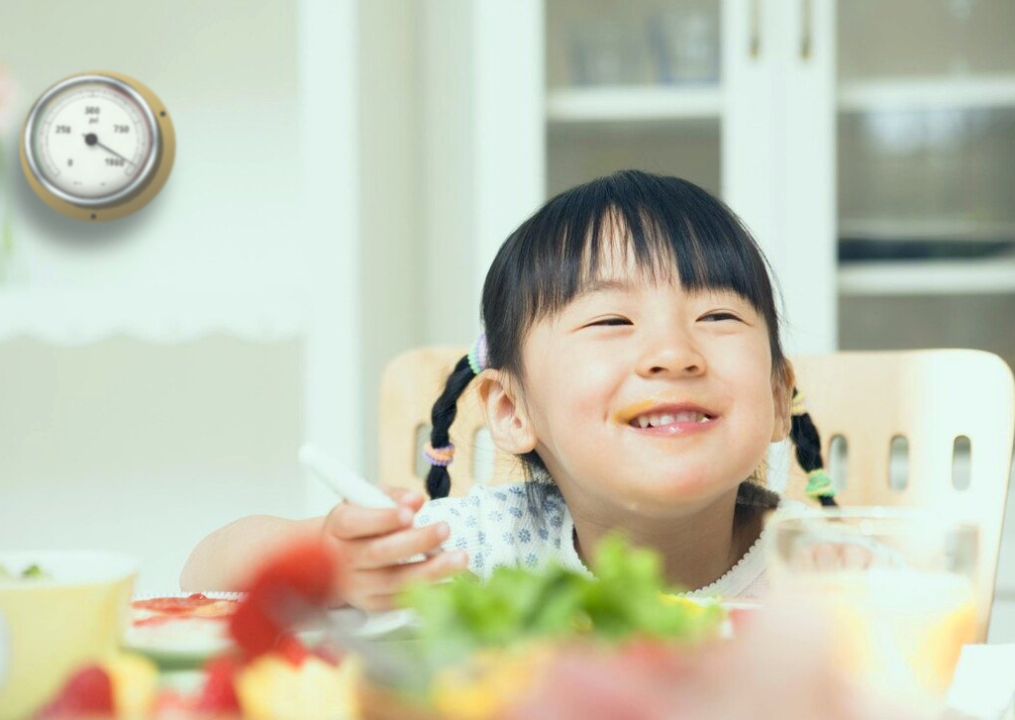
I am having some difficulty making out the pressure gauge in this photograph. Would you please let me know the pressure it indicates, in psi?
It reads 950 psi
